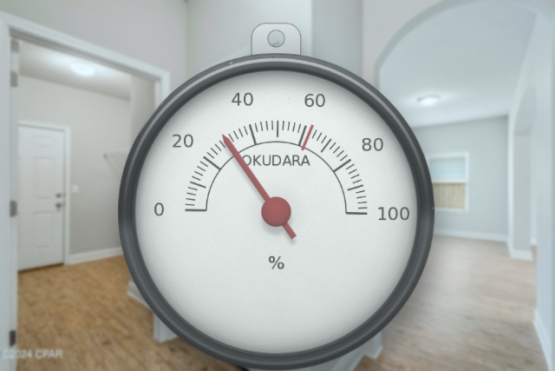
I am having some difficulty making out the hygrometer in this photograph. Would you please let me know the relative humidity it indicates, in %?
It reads 30 %
